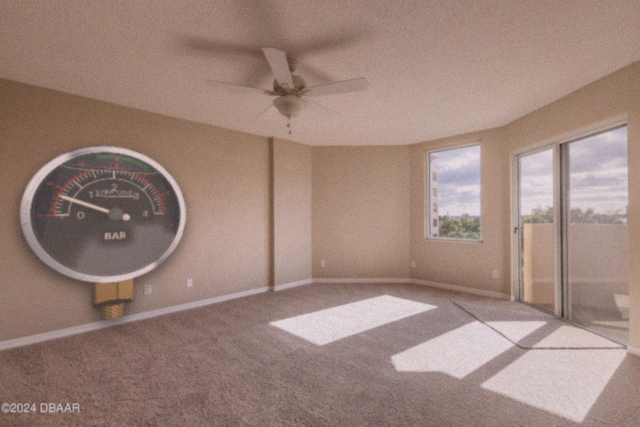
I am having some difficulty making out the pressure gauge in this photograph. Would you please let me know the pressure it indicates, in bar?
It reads 0.5 bar
